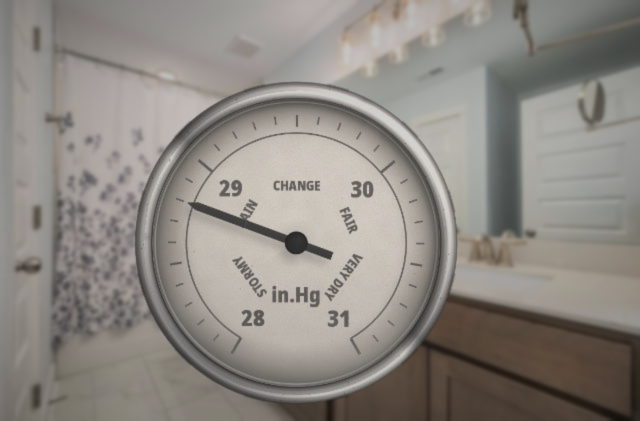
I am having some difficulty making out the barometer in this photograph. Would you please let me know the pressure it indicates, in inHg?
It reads 28.8 inHg
